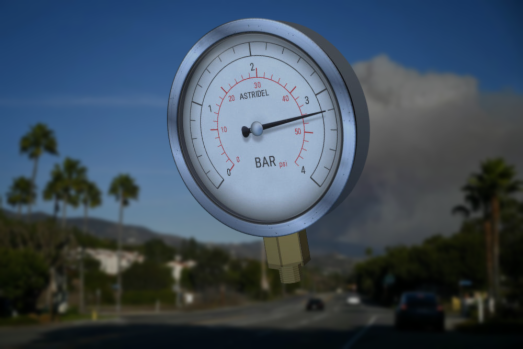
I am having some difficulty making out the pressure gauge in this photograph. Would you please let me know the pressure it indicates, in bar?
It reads 3.2 bar
